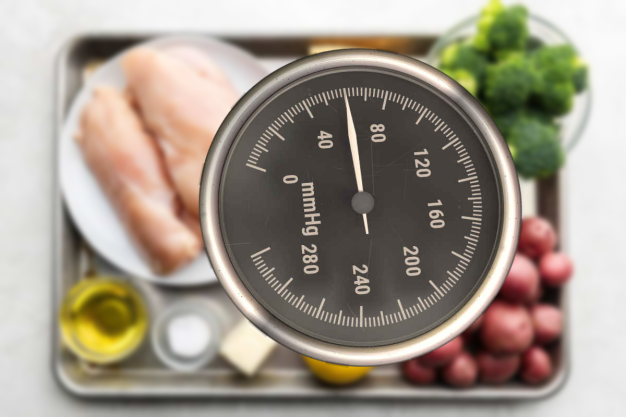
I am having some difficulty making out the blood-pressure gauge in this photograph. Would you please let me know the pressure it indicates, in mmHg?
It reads 60 mmHg
